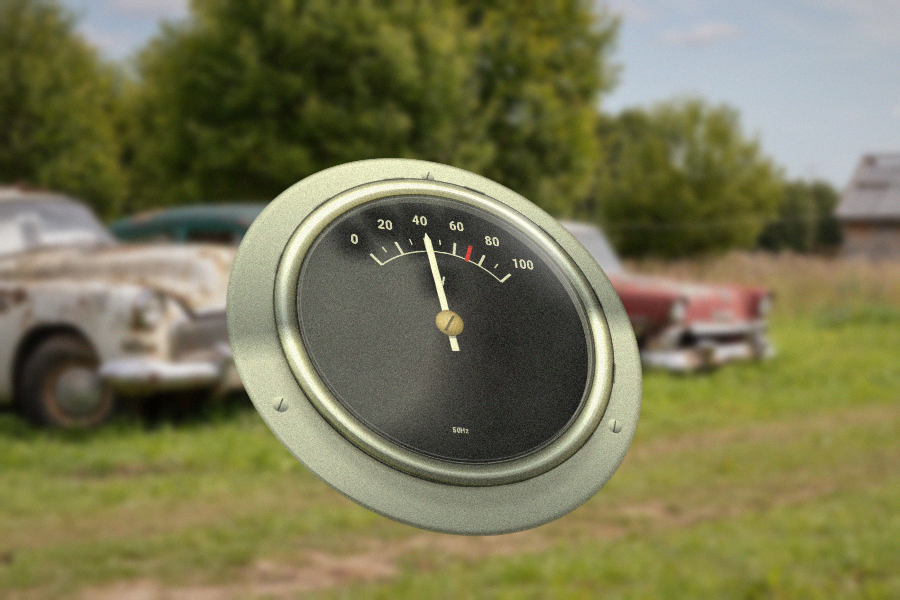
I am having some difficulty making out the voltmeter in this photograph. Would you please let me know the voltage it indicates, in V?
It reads 40 V
